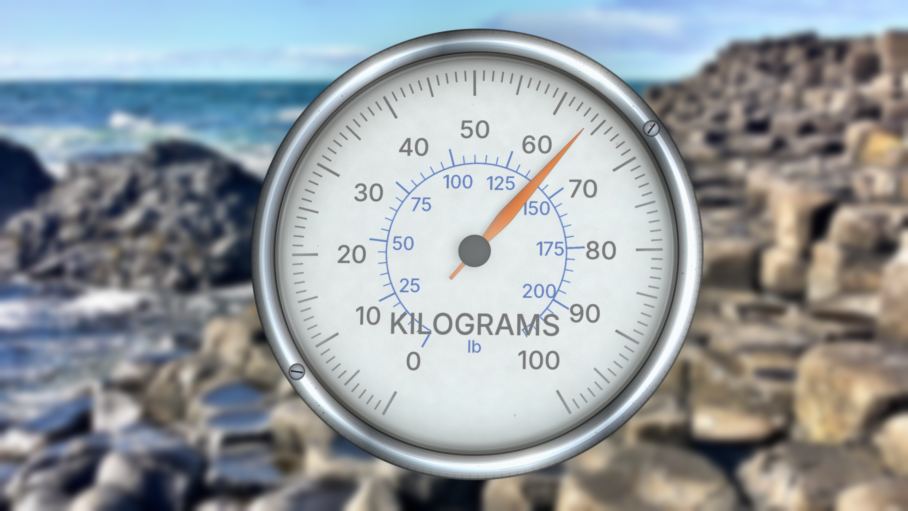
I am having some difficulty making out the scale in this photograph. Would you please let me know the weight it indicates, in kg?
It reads 64 kg
